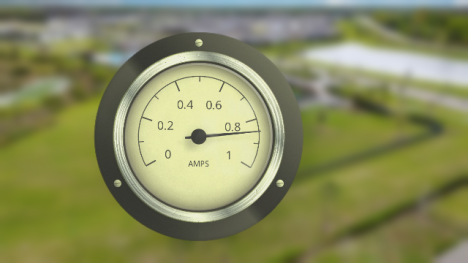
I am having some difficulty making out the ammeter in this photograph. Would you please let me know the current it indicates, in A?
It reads 0.85 A
